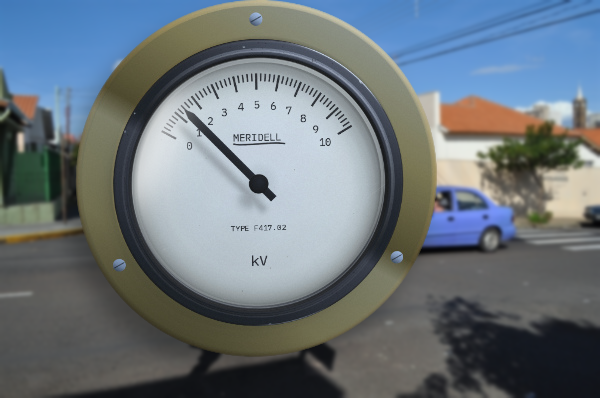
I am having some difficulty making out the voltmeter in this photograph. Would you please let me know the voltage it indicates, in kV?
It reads 1.4 kV
